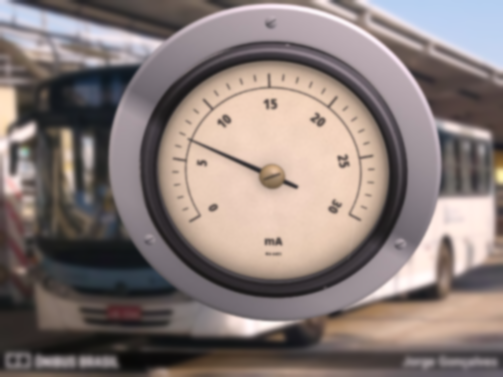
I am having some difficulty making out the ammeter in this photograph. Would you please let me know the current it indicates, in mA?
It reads 7 mA
